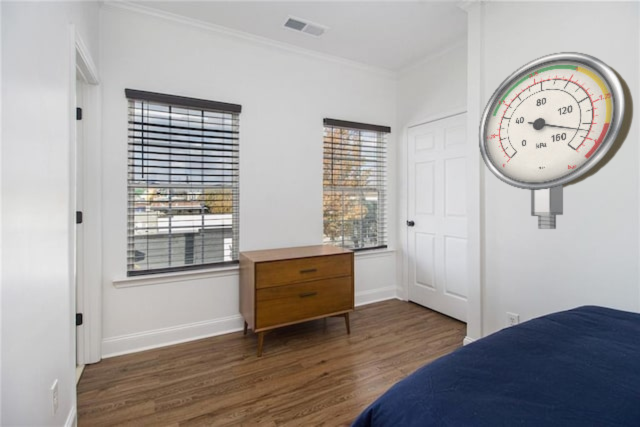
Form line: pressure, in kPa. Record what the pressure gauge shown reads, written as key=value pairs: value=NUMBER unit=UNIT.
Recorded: value=145 unit=kPa
